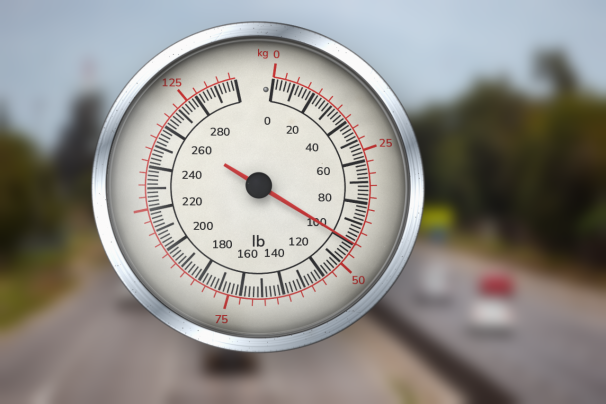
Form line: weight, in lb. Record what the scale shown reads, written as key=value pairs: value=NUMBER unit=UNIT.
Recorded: value=100 unit=lb
